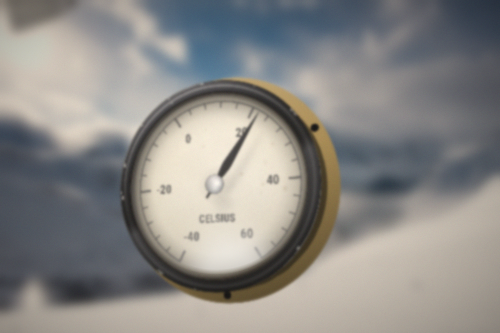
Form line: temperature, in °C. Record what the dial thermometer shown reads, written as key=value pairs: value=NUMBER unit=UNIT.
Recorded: value=22 unit=°C
